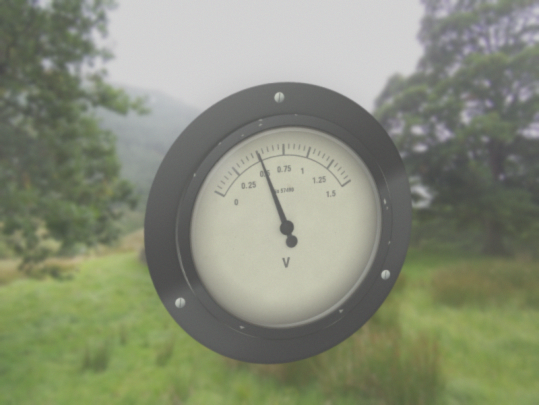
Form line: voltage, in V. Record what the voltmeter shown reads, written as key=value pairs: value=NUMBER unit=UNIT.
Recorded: value=0.5 unit=V
